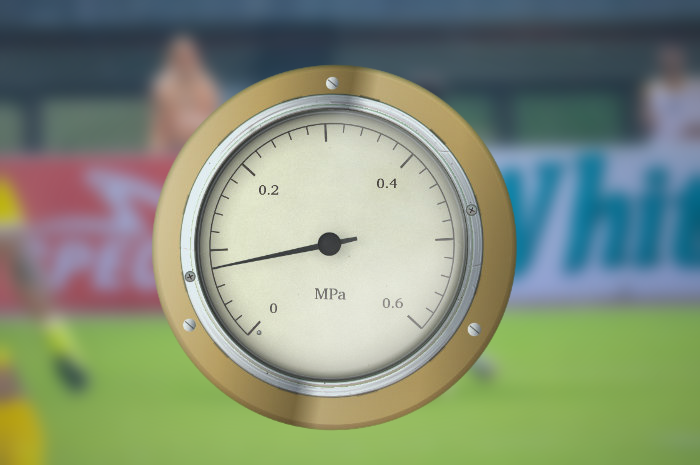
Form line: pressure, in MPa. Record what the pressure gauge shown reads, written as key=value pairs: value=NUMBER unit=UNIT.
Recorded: value=0.08 unit=MPa
